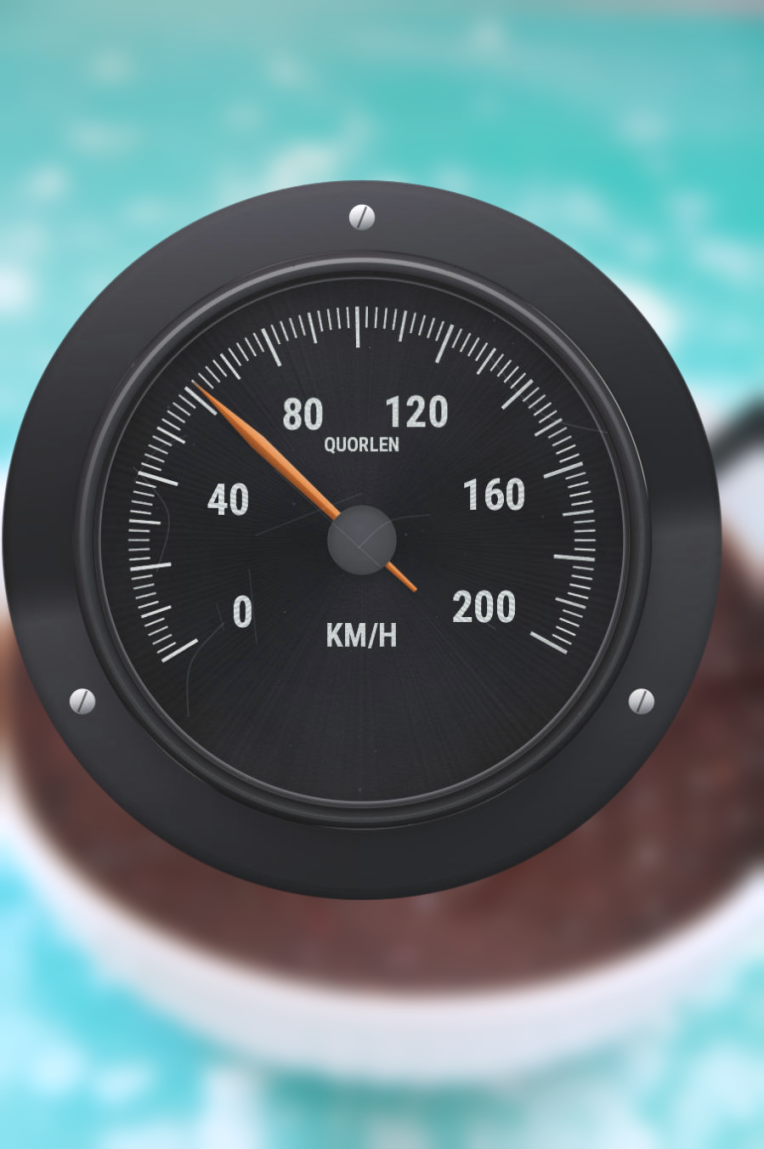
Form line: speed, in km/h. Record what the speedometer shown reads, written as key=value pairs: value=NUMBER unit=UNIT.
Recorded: value=62 unit=km/h
